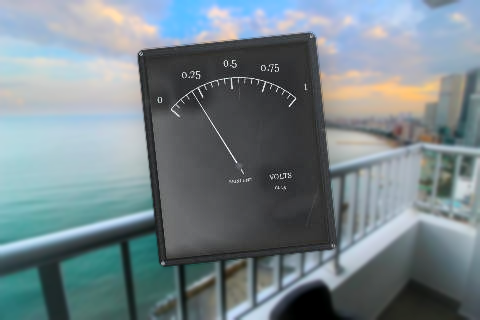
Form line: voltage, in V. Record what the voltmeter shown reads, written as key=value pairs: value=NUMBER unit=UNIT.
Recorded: value=0.2 unit=V
